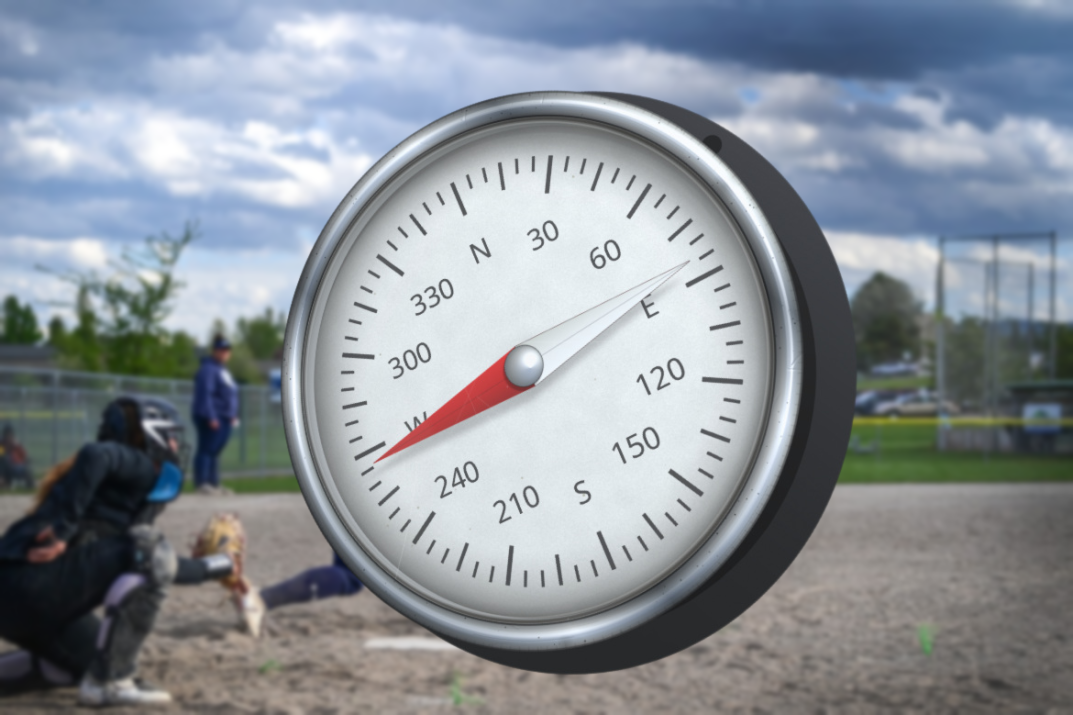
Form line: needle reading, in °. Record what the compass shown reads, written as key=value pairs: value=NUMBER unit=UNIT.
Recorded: value=265 unit=°
